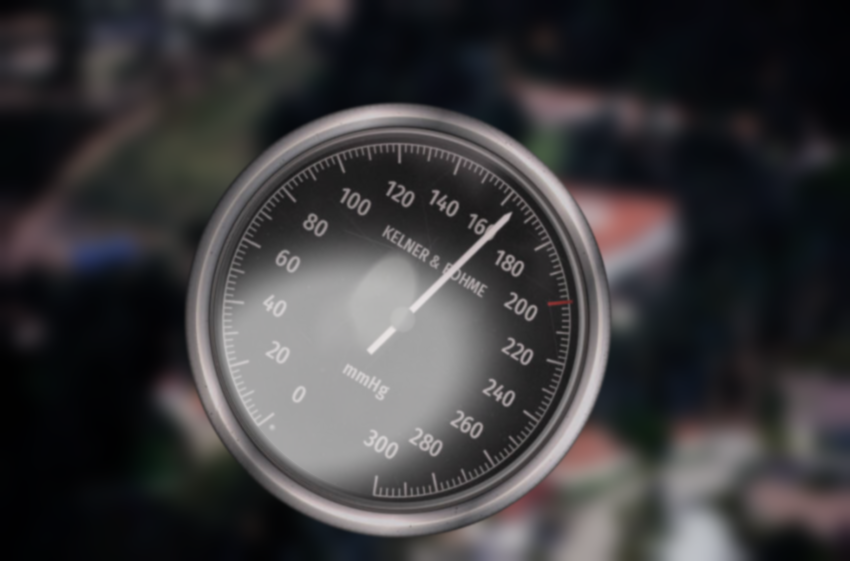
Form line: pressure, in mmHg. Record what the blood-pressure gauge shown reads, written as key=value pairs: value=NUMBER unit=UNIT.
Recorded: value=164 unit=mmHg
